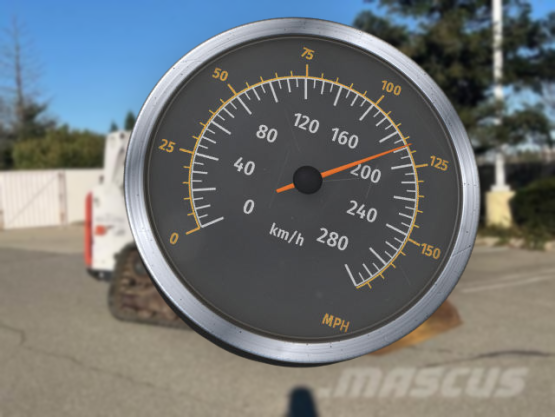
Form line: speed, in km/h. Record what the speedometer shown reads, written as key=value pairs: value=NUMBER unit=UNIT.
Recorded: value=190 unit=km/h
